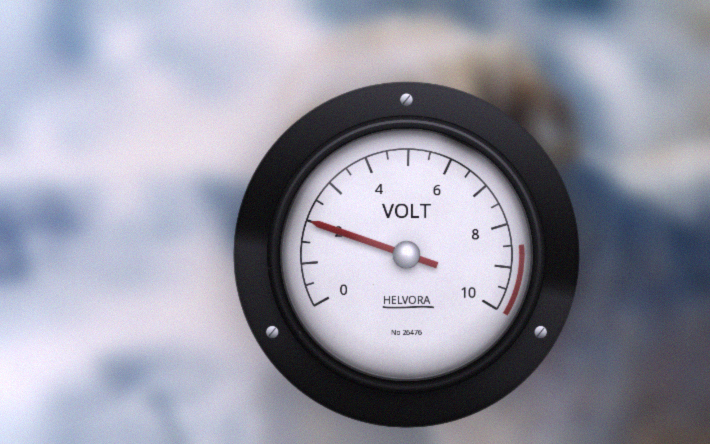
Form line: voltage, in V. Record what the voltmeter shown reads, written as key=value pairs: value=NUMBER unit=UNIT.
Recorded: value=2 unit=V
